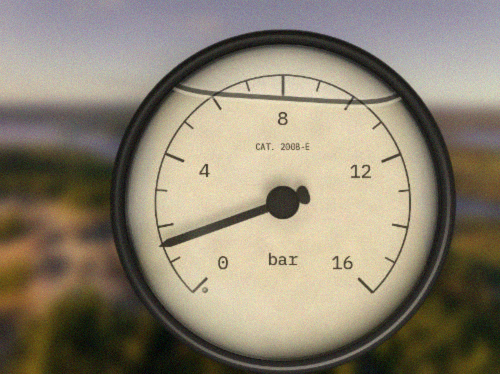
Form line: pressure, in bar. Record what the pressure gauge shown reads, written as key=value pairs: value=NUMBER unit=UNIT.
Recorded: value=1.5 unit=bar
